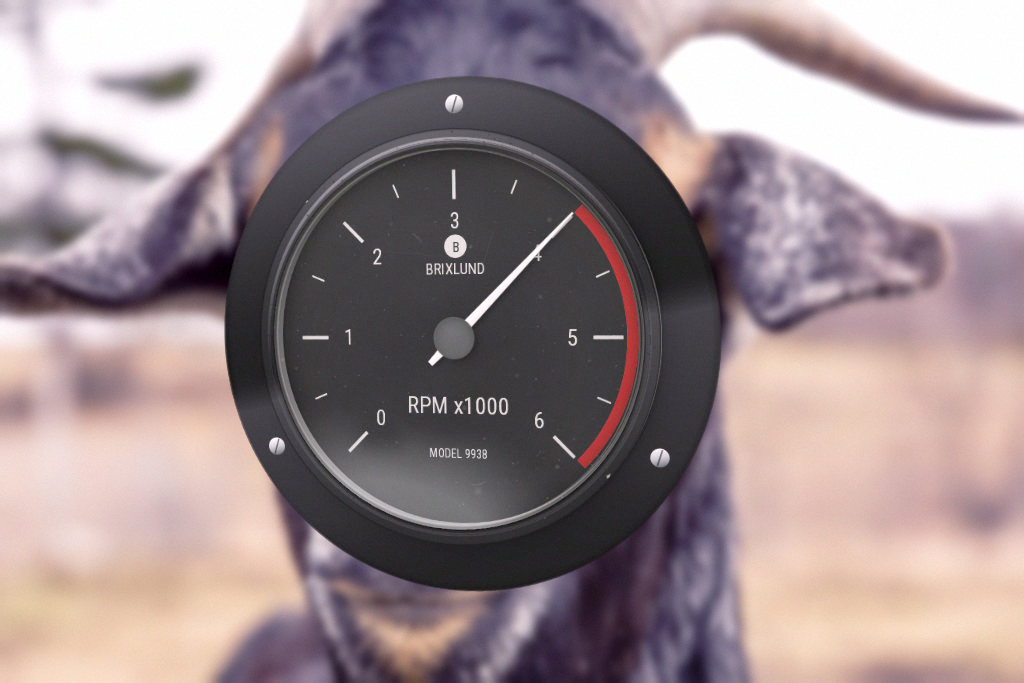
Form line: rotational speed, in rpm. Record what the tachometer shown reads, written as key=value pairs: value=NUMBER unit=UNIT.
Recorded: value=4000 unit=rpm
